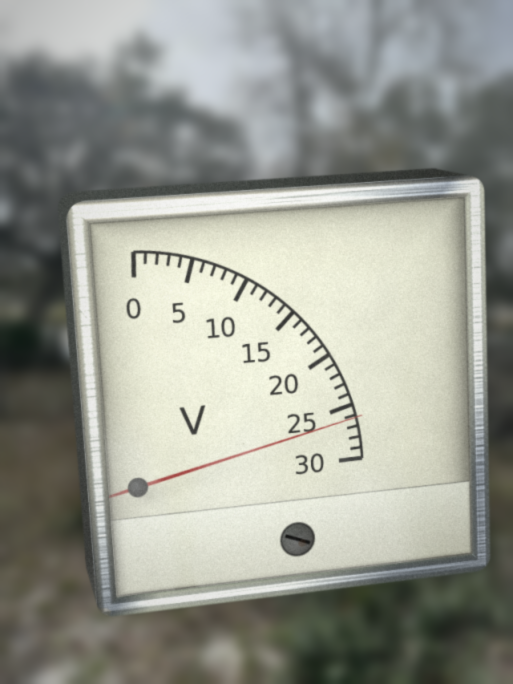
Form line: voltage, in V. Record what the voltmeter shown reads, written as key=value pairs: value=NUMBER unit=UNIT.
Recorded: value=26 unit=V
